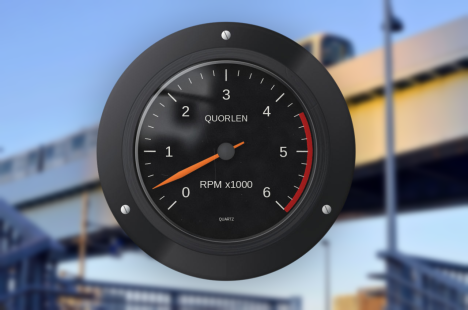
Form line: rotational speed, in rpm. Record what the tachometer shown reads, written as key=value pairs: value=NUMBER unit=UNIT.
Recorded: value=400 unit=rpm
